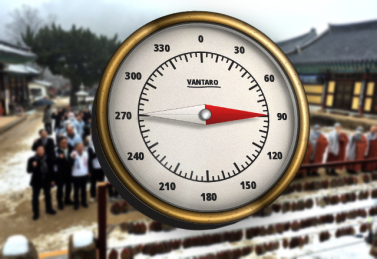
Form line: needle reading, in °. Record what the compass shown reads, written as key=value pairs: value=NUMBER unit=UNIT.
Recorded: value=90 unit=°
